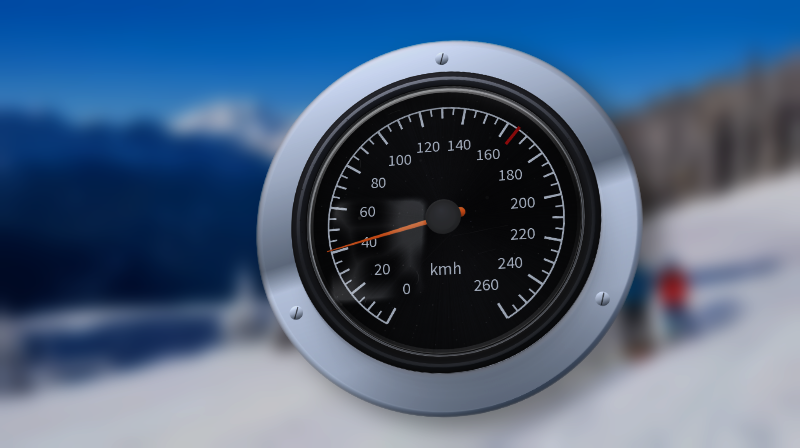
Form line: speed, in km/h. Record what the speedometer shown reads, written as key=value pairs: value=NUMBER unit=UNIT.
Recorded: value=40 unit=km/h
